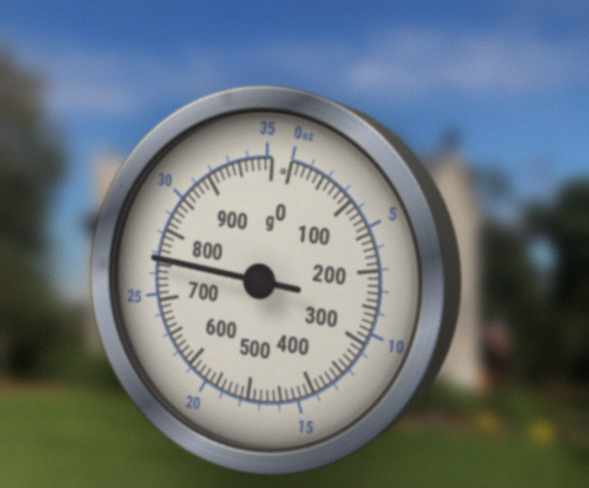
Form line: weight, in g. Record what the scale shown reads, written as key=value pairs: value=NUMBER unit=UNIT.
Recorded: value=760 unit=g
